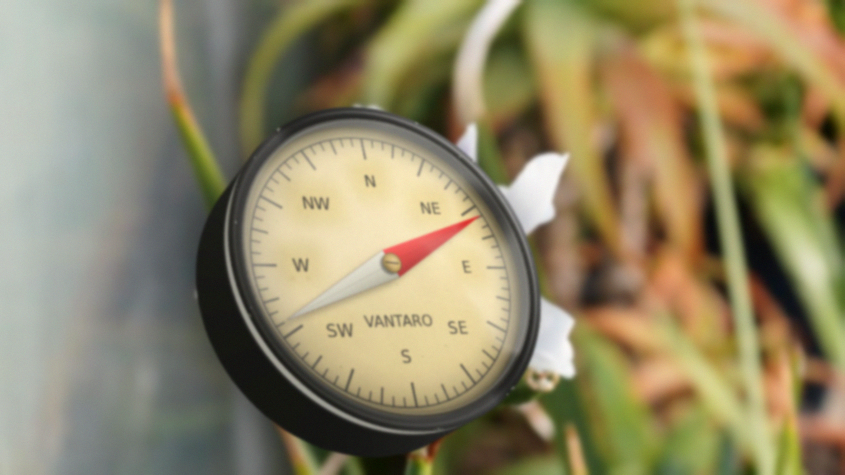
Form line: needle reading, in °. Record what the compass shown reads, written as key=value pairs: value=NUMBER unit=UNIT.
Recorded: value=65 unit=°
